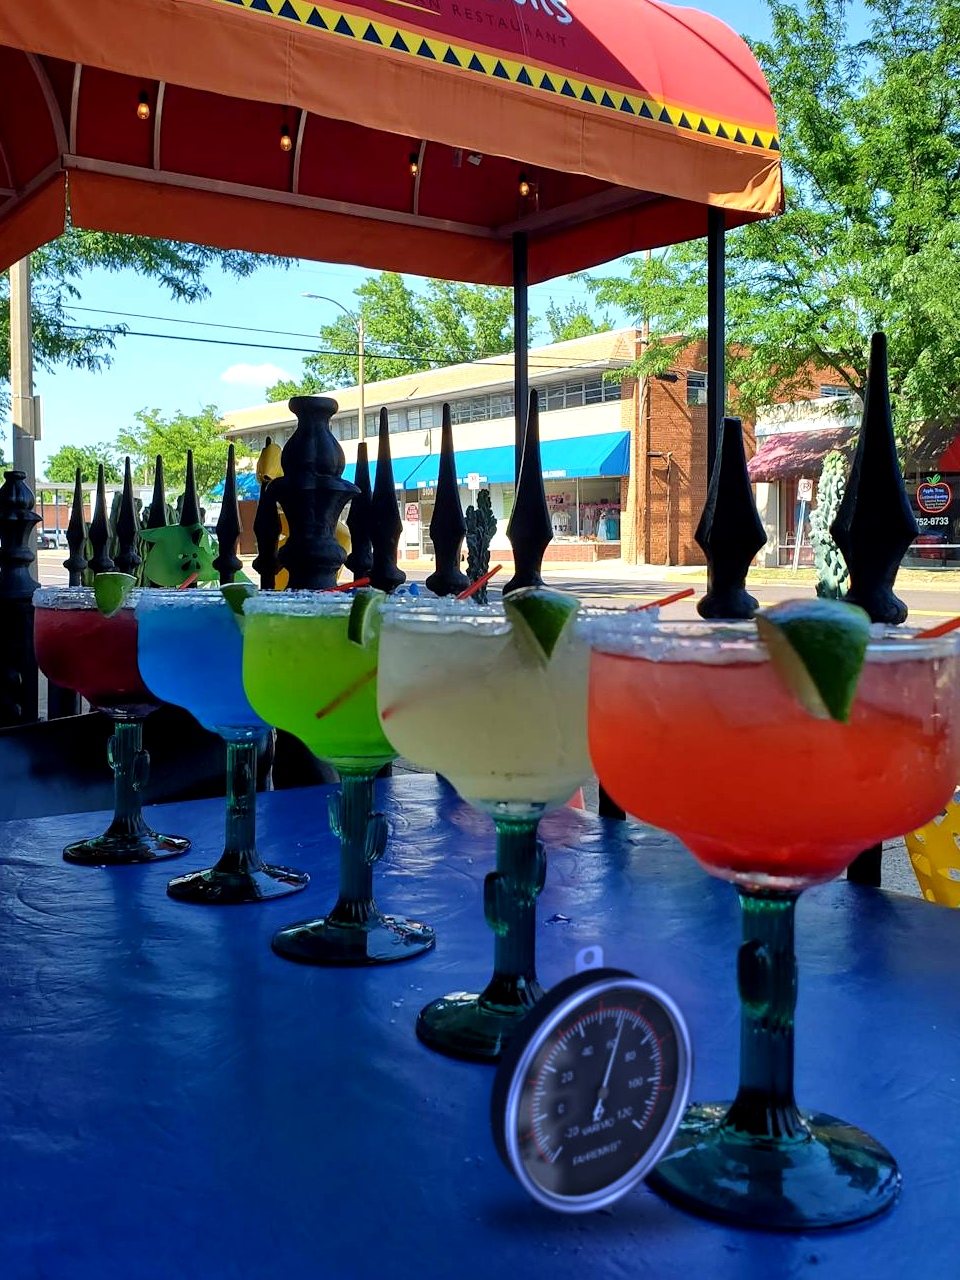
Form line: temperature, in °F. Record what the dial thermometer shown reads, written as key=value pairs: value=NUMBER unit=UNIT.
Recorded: value=60 unit=°F
